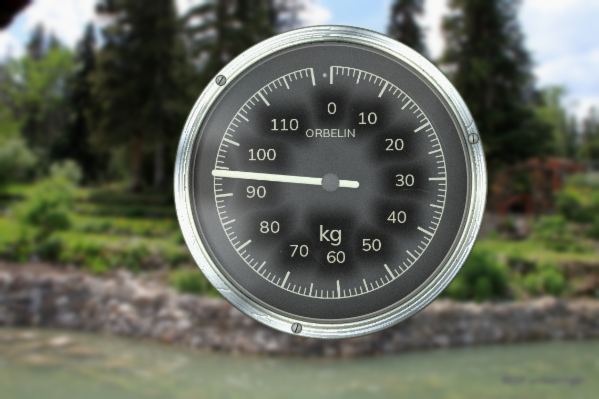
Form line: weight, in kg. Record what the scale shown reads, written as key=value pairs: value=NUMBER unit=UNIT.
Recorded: value=94 unit=kg
